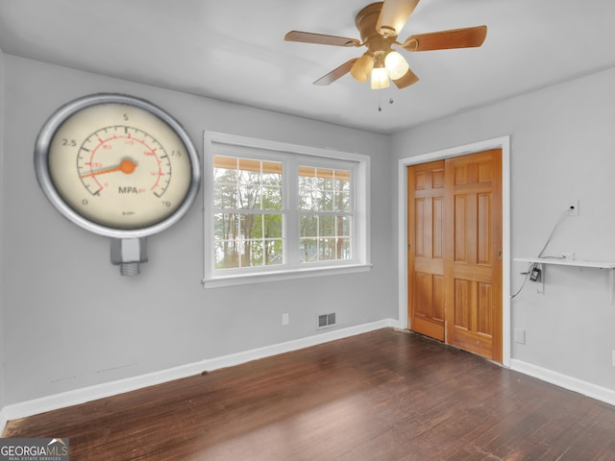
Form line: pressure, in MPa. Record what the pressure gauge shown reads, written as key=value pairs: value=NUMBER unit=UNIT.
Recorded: value=1 unit=MPa
